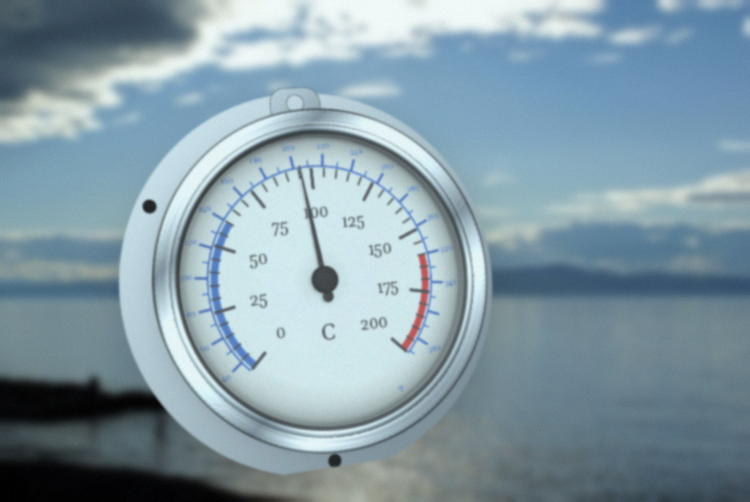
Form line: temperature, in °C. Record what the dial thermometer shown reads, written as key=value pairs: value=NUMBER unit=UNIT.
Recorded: value=95 unit=°C
